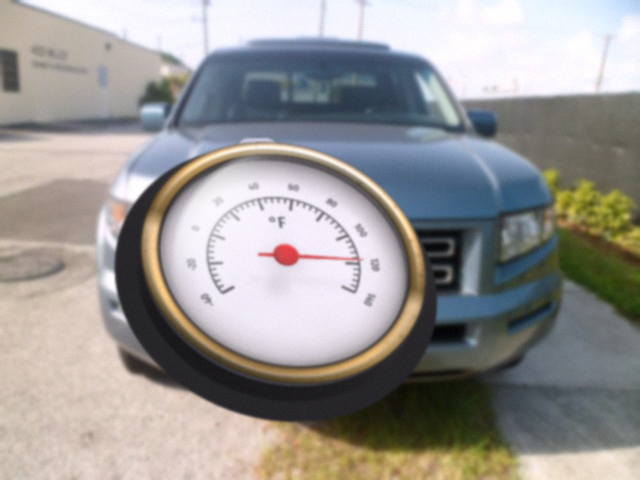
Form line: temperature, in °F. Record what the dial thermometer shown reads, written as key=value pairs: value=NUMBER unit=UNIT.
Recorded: value=120 unit=°F
